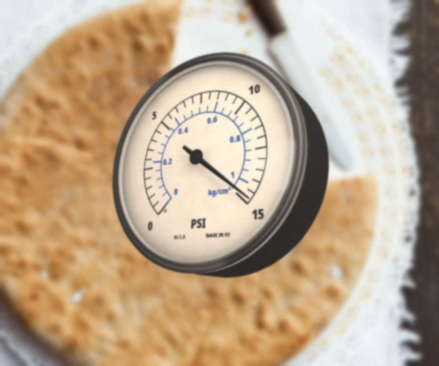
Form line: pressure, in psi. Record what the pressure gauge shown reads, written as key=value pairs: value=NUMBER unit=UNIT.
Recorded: value=14.75 unit=psi
